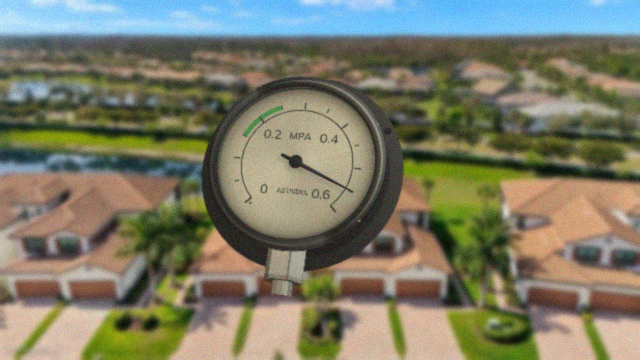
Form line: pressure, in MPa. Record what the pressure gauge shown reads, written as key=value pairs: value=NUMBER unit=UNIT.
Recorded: value=0.55 unit=MPa
